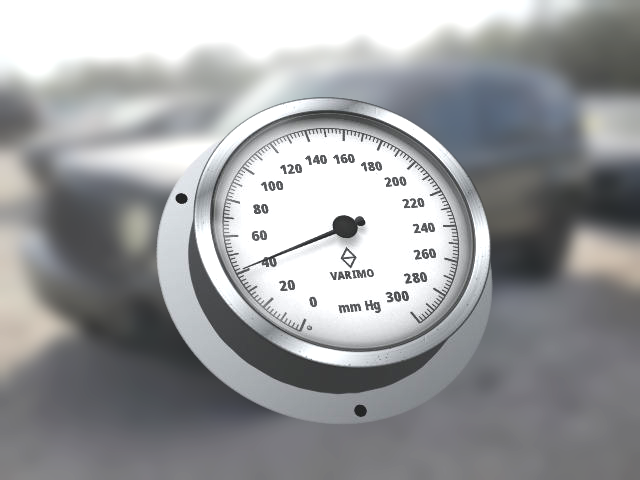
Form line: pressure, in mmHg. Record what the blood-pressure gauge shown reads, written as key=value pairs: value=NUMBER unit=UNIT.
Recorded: value=40 unit=mmHg
